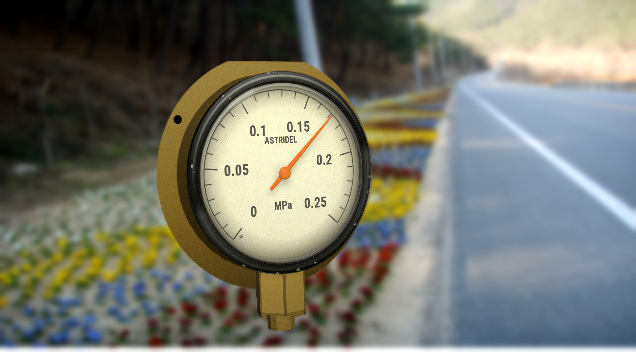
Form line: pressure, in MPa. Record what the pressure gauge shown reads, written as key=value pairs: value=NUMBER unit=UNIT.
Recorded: value=0.17 unit=MPa
